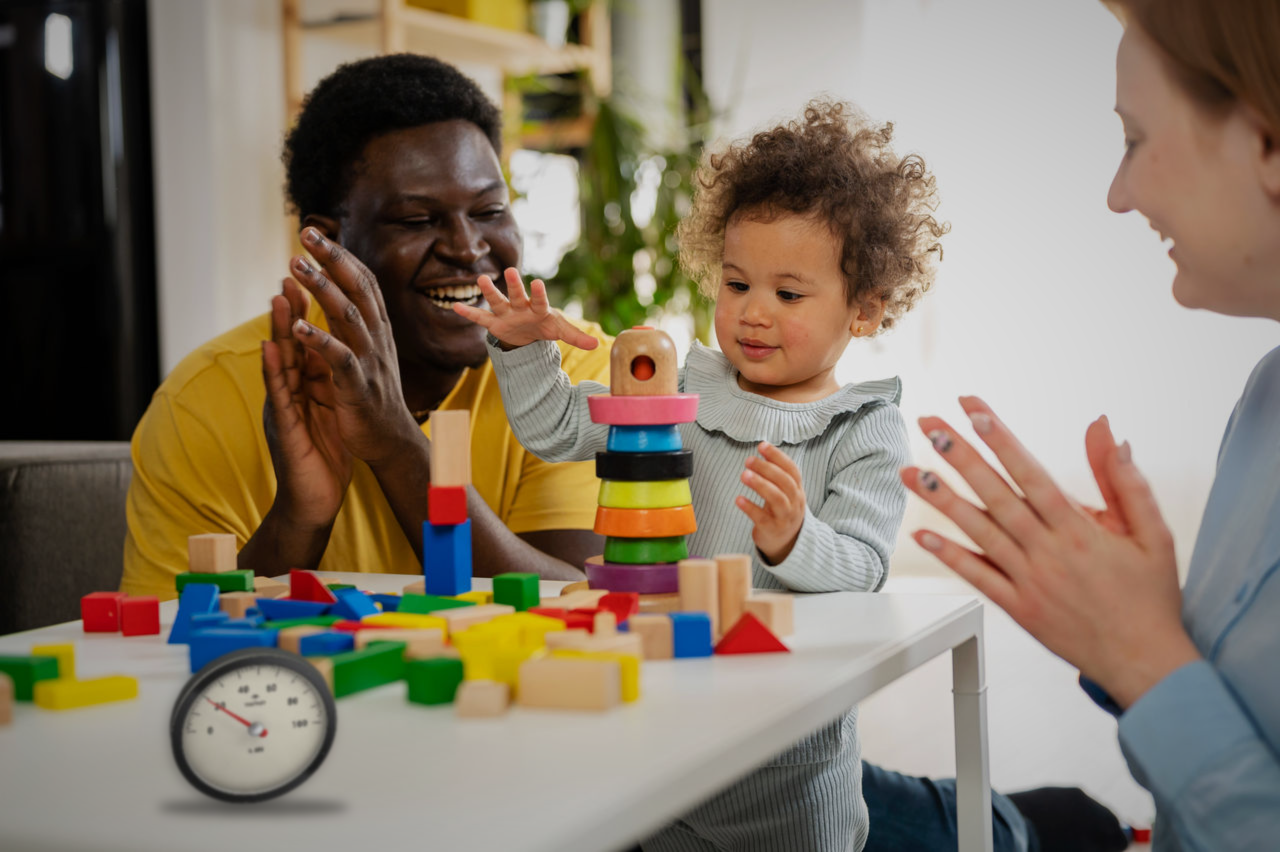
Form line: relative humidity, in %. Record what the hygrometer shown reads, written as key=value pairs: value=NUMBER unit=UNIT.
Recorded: value=20 unit=%
